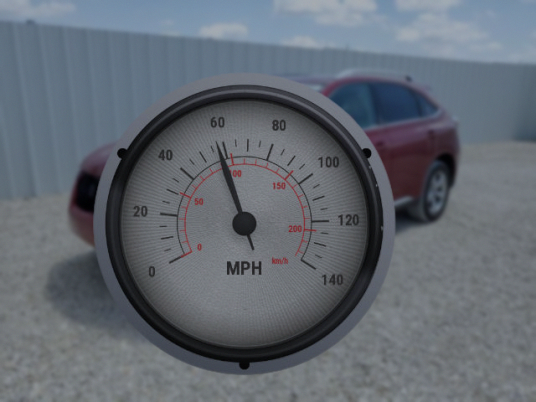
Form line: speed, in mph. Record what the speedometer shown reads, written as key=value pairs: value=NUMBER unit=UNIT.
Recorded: value=57.5 unit=mph
